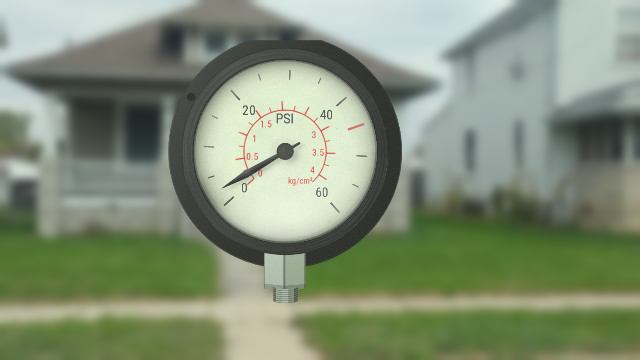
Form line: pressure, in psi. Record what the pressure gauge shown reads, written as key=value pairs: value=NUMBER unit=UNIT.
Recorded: value=2.5 unit=psi
